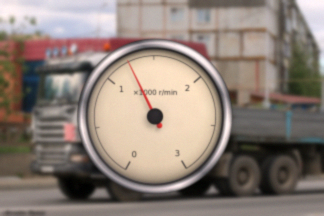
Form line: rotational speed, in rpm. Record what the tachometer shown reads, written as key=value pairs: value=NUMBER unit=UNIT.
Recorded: value=1250 unit=rpm
